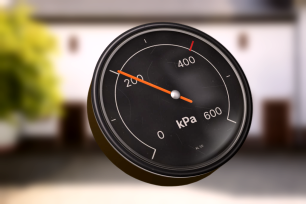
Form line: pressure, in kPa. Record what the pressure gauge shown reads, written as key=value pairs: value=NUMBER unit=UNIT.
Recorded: value=200 unit=kPa
